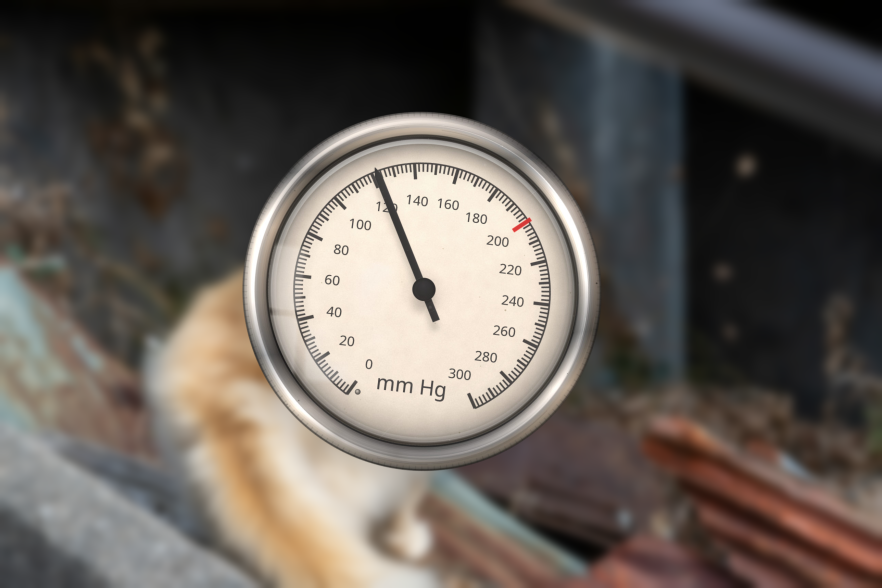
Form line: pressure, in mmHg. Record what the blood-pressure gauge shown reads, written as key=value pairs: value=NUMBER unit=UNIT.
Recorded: value=122 unit=mmHg
